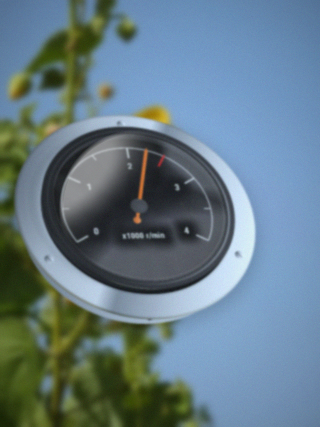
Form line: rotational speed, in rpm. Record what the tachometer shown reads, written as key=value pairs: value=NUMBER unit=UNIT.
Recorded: value=2250 unit=rpm
